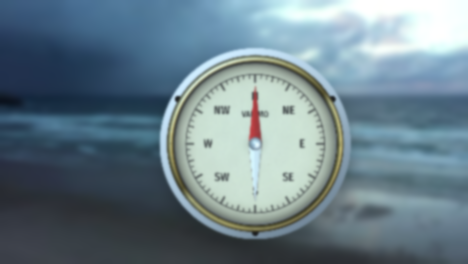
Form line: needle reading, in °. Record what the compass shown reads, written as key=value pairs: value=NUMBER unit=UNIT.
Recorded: value=0 unit=°
